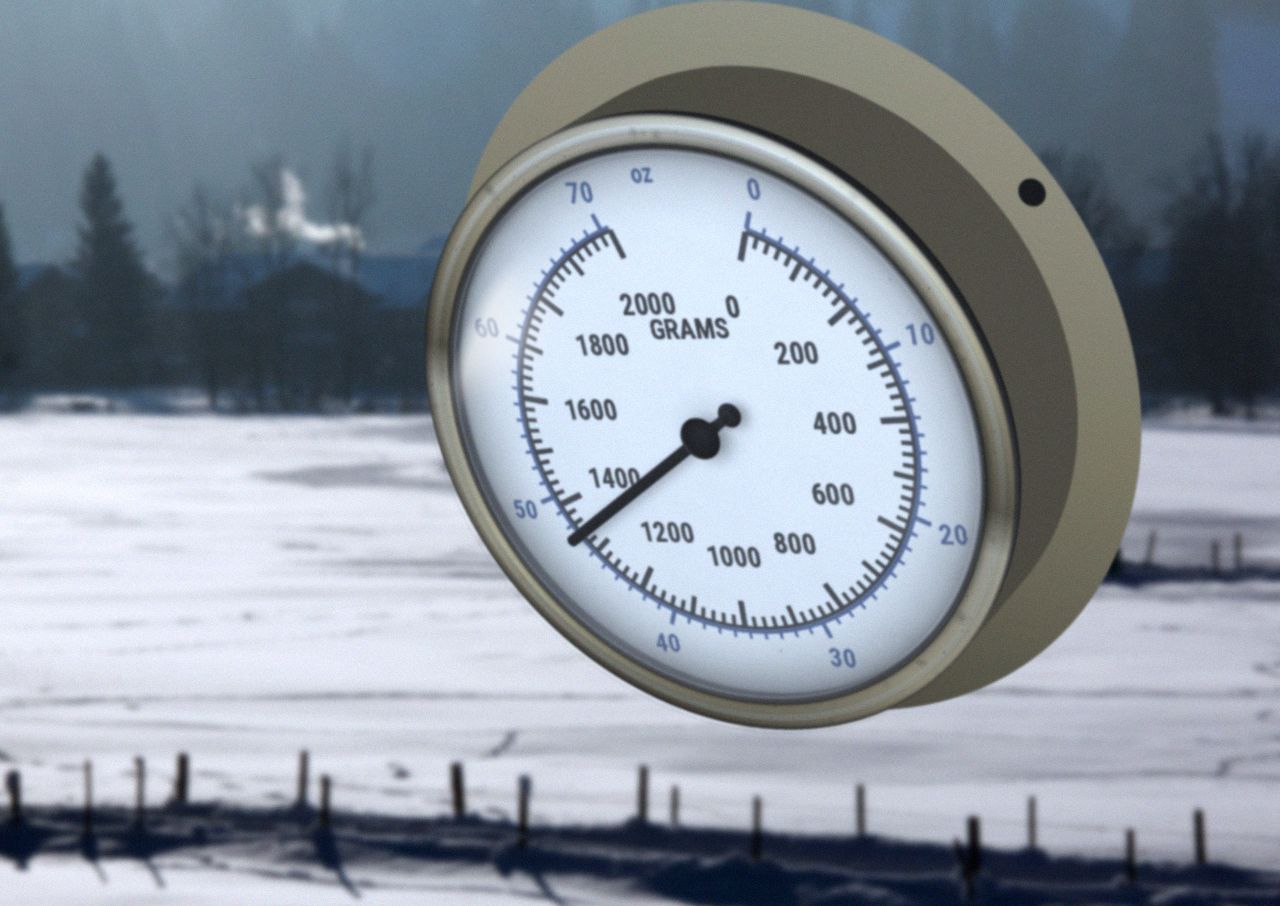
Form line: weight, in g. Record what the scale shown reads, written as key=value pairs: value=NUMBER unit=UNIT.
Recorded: value=1340 unit=g
